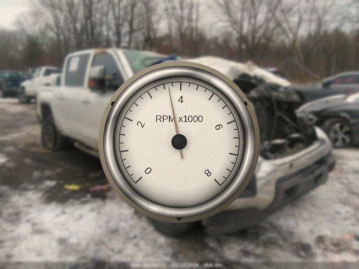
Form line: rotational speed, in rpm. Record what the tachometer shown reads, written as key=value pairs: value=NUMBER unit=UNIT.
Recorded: value=3625 unit=rpm
